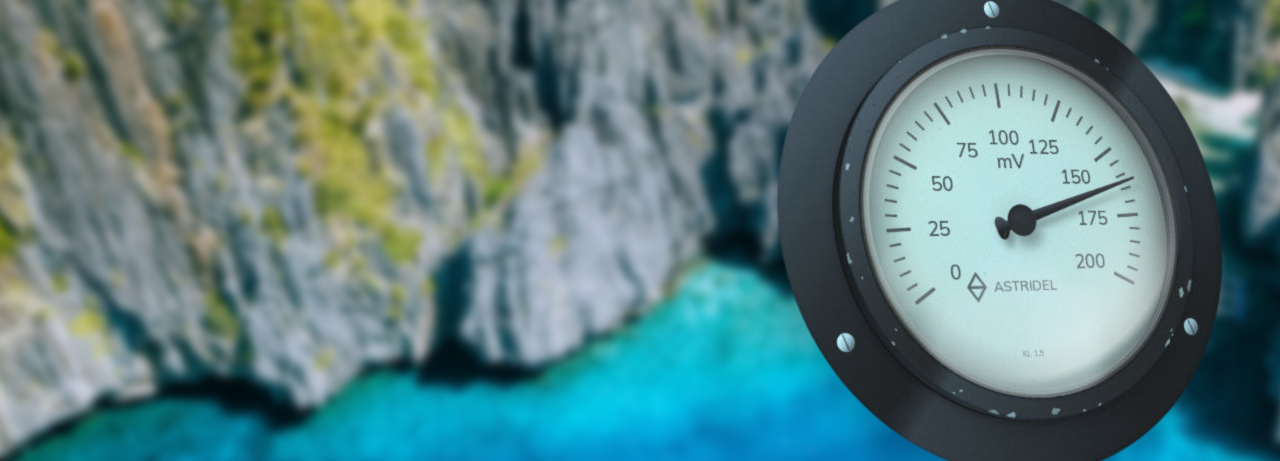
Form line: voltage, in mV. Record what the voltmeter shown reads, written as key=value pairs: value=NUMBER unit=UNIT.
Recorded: value=162.5 unit=mV
